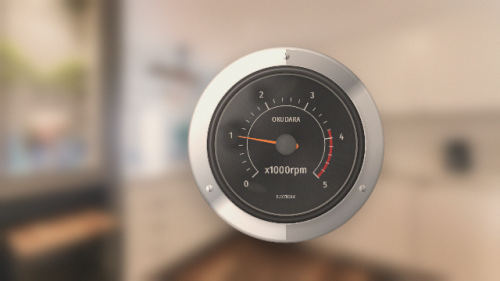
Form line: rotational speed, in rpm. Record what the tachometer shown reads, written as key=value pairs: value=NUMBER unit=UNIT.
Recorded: value=1000 unit=rpm
